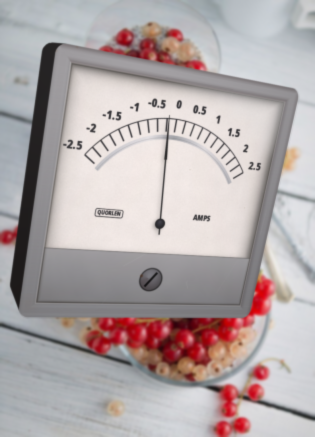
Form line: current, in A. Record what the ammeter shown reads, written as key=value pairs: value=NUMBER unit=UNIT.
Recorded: value=-0.25 unit=A
